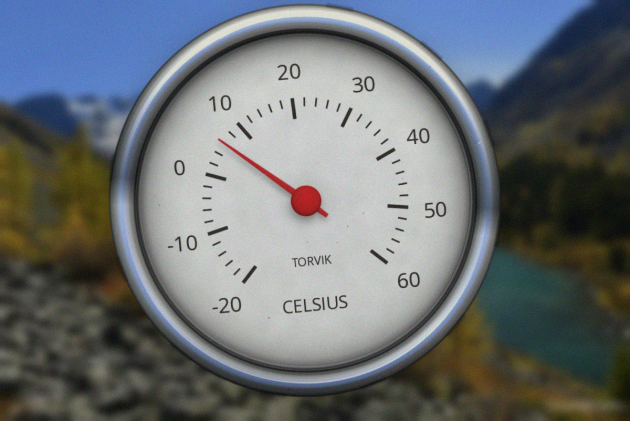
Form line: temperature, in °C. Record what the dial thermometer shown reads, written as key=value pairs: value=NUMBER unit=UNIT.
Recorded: value=6 unit=°C
